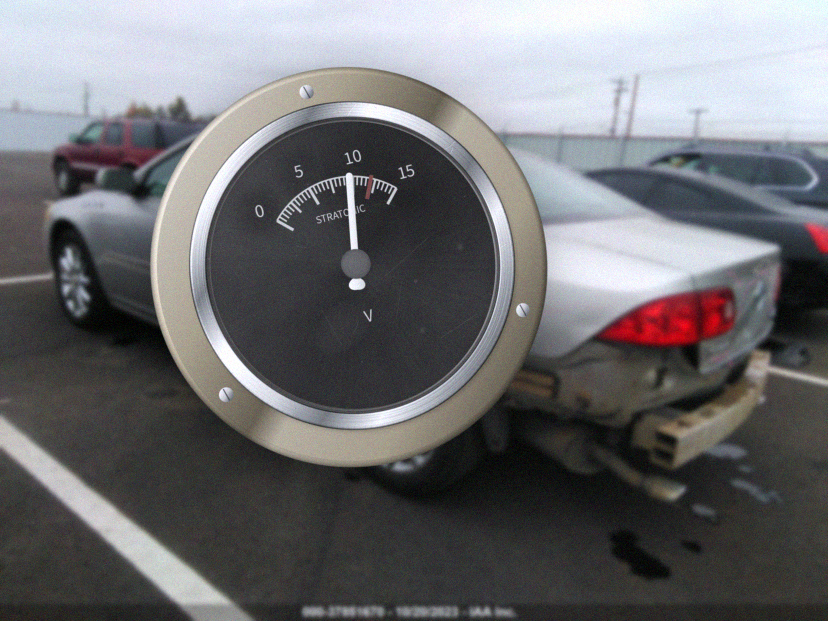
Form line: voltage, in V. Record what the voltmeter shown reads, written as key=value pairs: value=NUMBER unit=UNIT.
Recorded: value=9.5 unit=V
